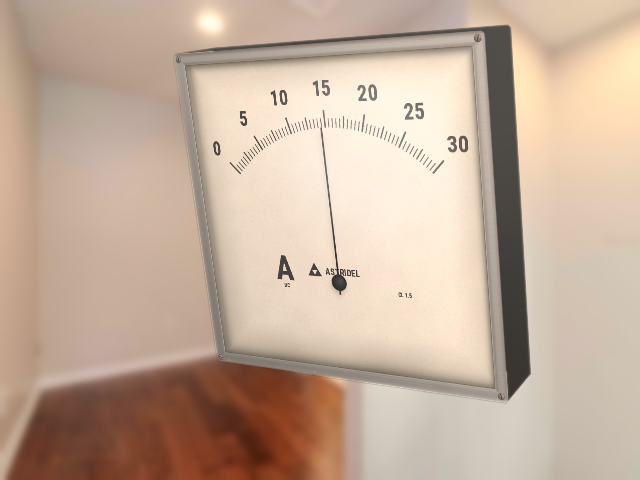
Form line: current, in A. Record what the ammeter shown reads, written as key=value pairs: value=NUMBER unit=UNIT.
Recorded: value=15 unit=A
